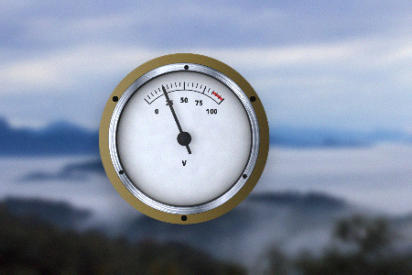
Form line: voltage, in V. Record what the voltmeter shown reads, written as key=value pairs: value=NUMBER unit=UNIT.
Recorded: value=25 unit=V
